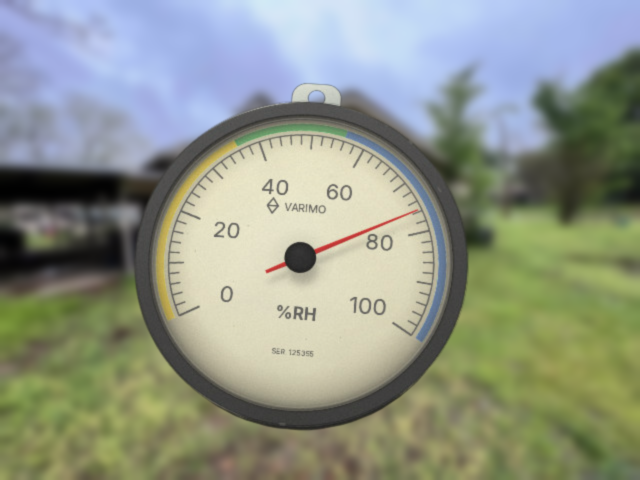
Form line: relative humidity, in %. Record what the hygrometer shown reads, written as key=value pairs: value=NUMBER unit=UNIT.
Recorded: value=76 unit=%
